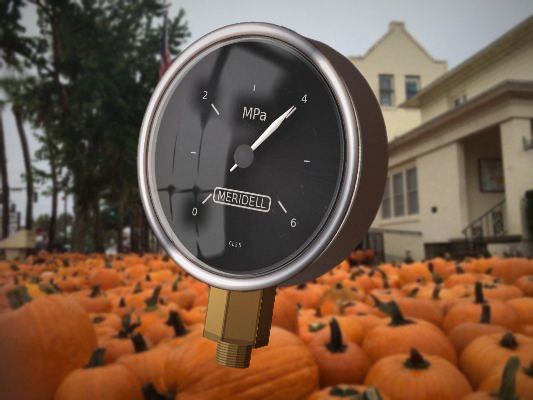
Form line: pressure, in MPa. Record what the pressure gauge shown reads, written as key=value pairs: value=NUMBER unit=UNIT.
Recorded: value=4 unit=MPa
